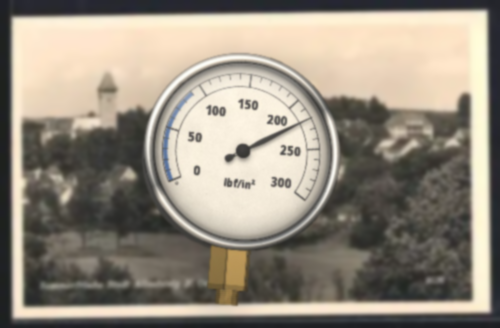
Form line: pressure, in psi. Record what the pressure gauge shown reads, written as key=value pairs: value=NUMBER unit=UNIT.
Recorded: value=220 unit=psi
